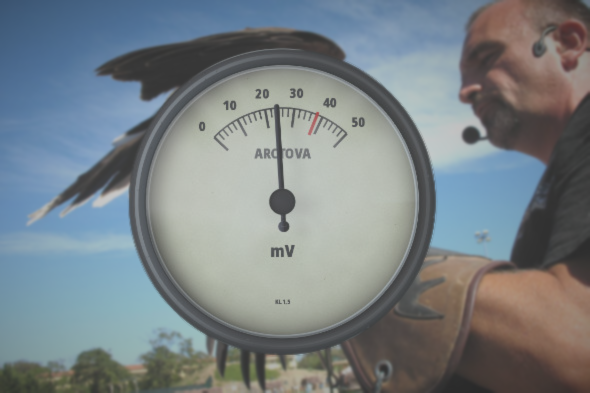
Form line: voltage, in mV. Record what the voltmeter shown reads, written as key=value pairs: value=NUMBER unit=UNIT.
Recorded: value=24 unit=mV
